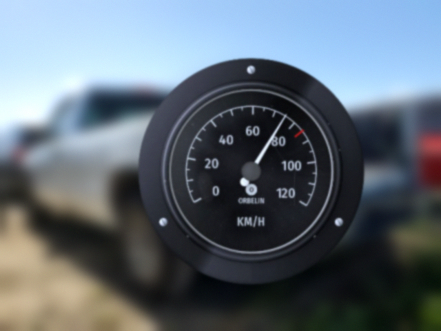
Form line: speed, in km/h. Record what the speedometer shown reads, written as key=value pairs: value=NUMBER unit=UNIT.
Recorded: value=75 unit=km/h
